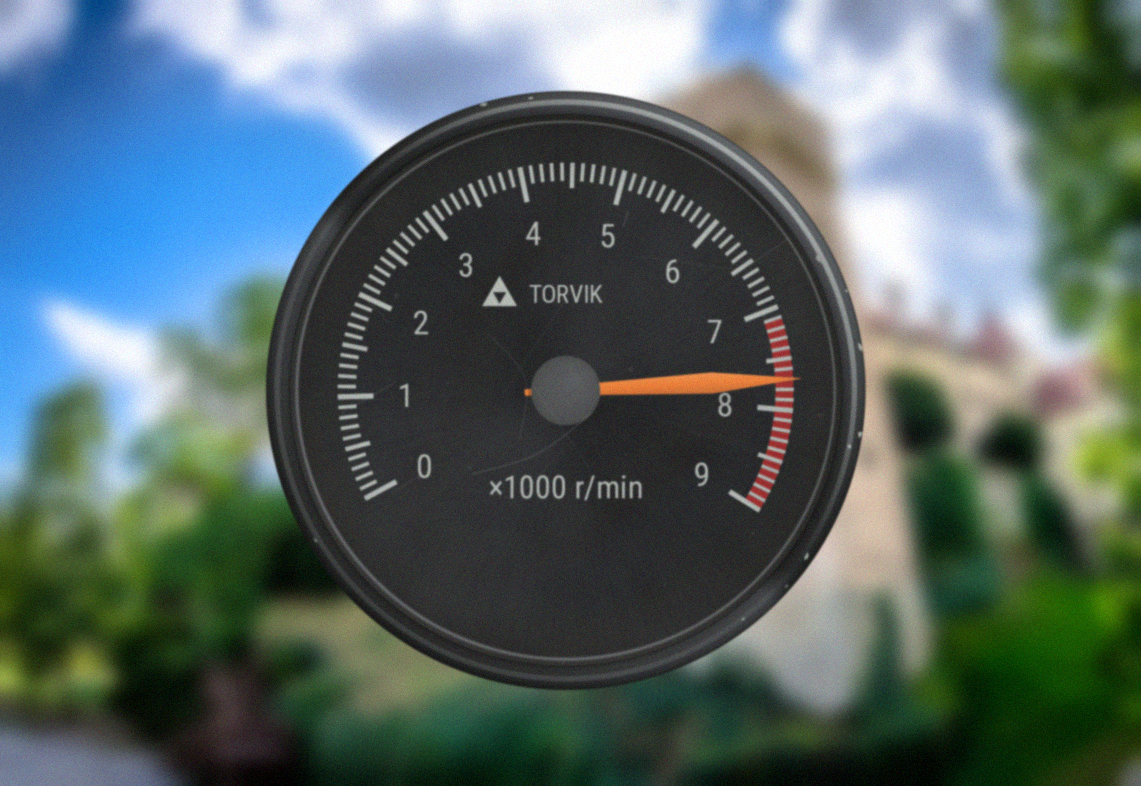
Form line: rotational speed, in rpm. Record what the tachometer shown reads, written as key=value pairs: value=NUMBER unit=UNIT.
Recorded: value=7700 unit=rpm
